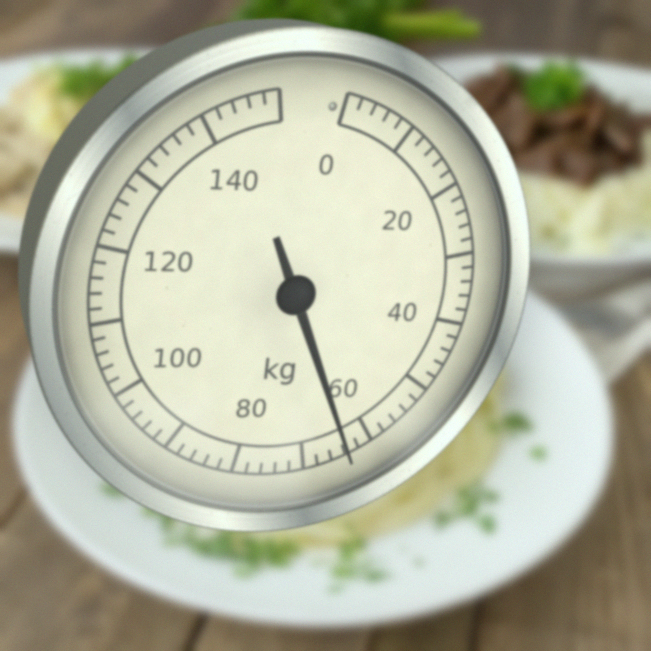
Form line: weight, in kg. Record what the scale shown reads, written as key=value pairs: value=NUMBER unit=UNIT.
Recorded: value=64 unit=kg
